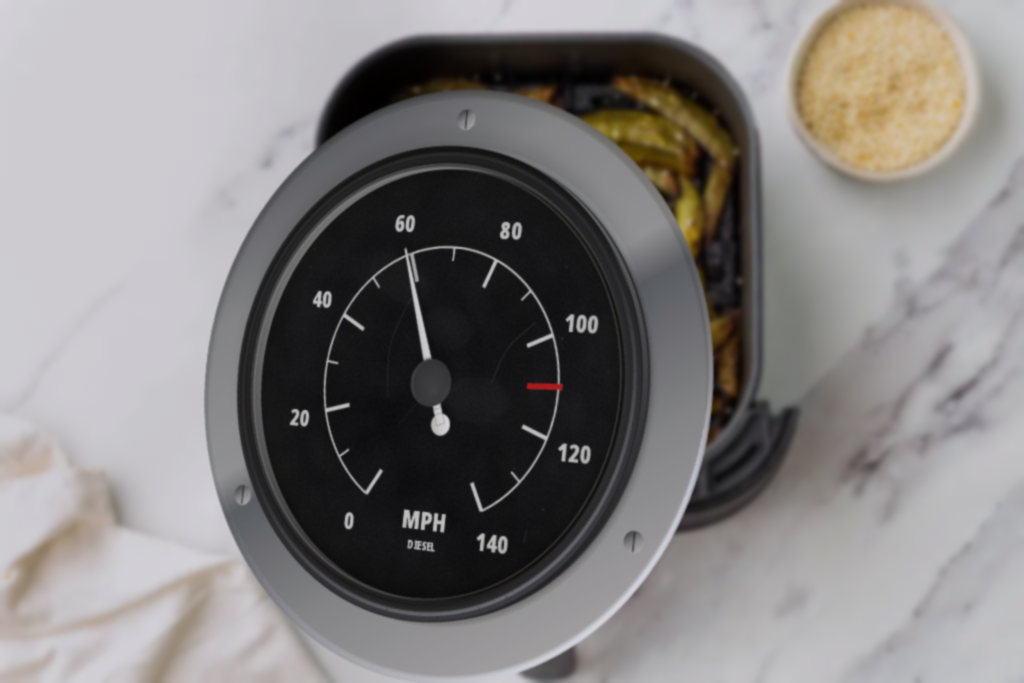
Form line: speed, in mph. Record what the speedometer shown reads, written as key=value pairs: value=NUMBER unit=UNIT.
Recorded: value=60 unit=mph
